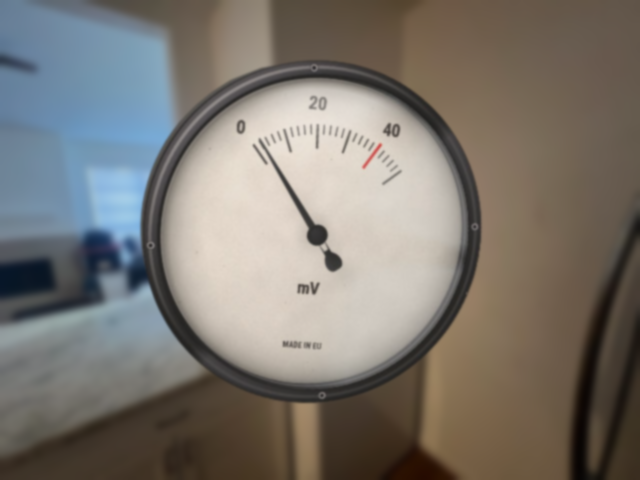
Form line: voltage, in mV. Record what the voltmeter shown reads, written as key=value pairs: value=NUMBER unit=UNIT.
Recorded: value=2 unit=mV
